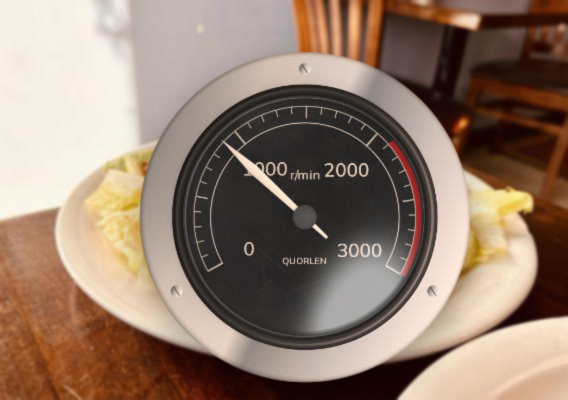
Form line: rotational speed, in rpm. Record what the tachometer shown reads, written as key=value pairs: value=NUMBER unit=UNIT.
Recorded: value=900 unit=rpm
